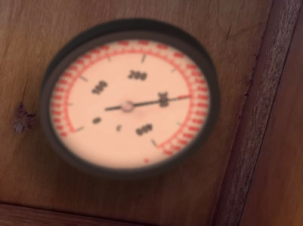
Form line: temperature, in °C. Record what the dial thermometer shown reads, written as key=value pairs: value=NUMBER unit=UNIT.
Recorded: value=300 unit=°C
